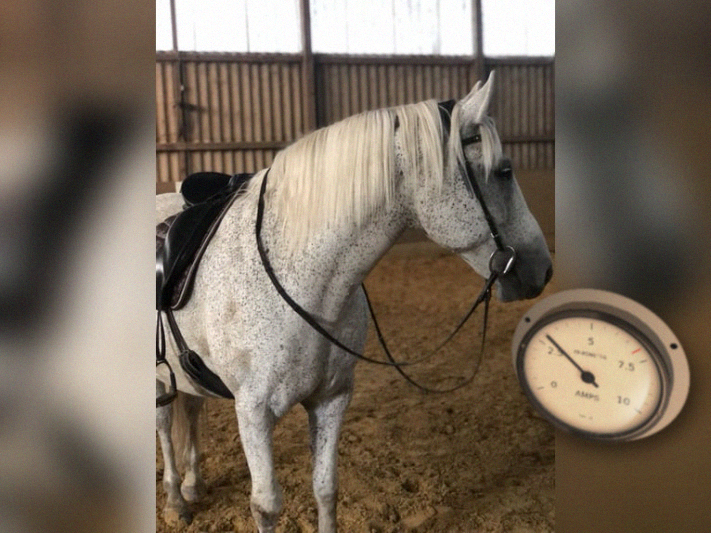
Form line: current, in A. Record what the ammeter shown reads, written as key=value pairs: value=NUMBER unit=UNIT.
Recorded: value=3 unit=A
